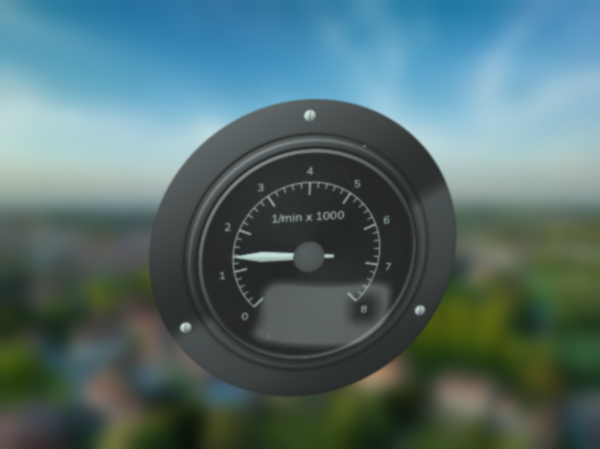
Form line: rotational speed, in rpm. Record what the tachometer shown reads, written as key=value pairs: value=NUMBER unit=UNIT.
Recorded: value=1400 unit=rpm
